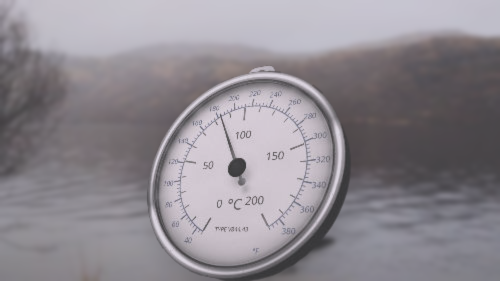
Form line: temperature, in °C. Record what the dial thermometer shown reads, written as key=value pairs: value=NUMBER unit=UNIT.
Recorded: value=85 unit=°C
